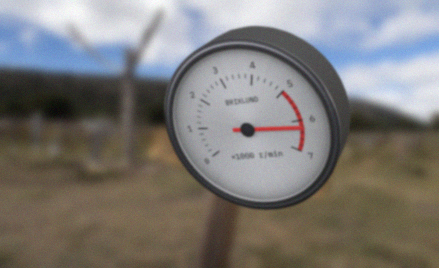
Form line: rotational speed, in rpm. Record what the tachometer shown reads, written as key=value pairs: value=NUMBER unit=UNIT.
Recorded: value=6200 unit=rpm
